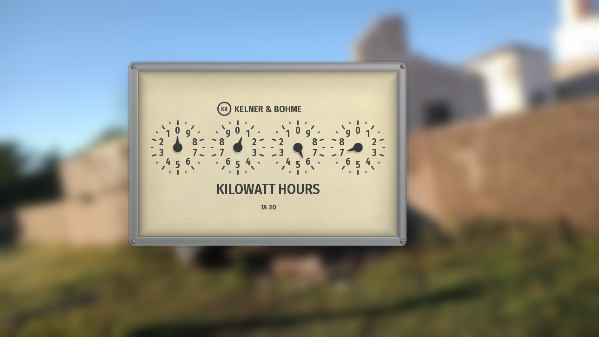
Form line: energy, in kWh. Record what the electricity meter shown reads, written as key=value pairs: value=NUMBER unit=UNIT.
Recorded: value=57 unit=kWh
